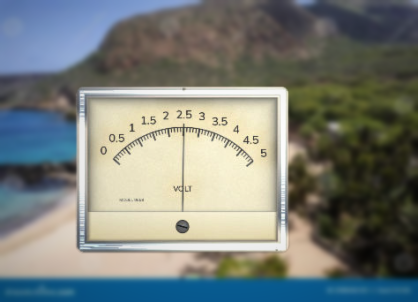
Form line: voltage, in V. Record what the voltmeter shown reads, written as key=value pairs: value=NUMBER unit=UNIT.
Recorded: value=2.5 unit=V
